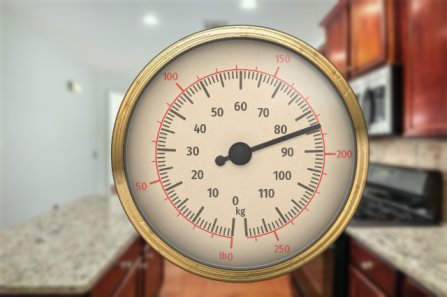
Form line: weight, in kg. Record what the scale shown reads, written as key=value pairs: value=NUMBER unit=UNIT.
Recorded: value=84 unit=kg
